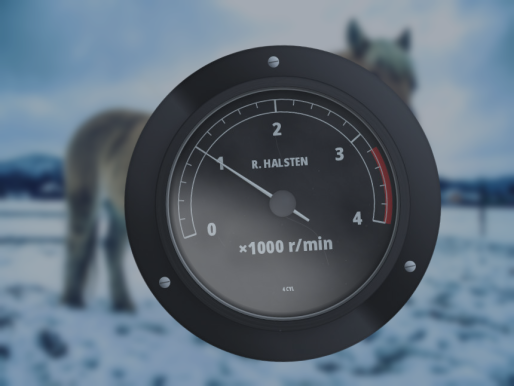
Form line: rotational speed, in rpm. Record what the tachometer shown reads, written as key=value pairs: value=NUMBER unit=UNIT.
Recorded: value=1000 unit=rpm
